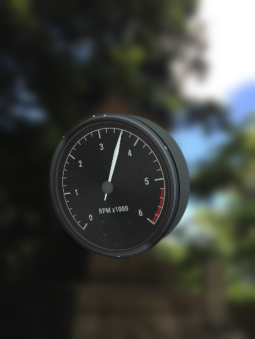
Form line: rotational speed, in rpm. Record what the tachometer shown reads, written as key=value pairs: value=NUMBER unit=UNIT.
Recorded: value=3600 unit=rpm
